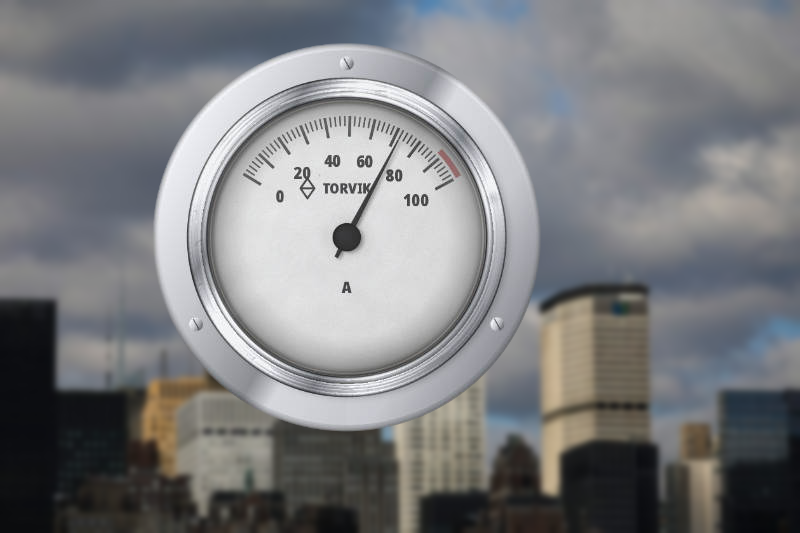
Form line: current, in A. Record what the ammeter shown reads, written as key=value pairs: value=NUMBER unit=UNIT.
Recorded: value=72 unit=A
